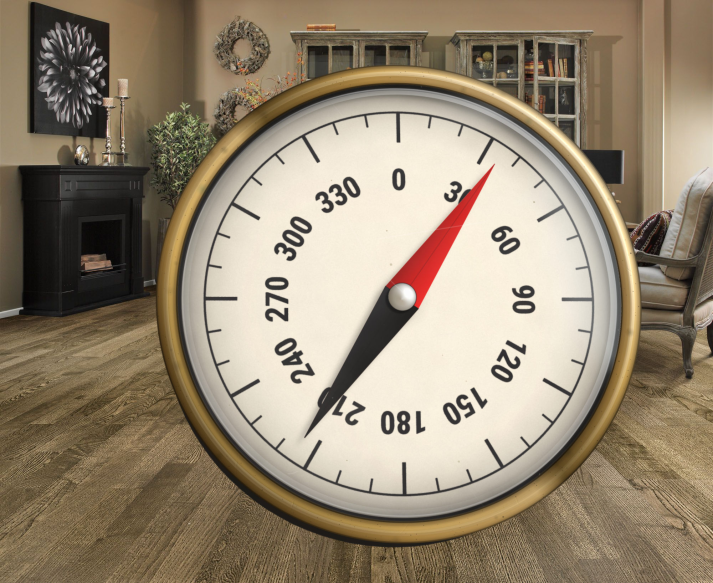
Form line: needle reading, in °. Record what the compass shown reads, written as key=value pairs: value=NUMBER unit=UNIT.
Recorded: value=35 unit=°
